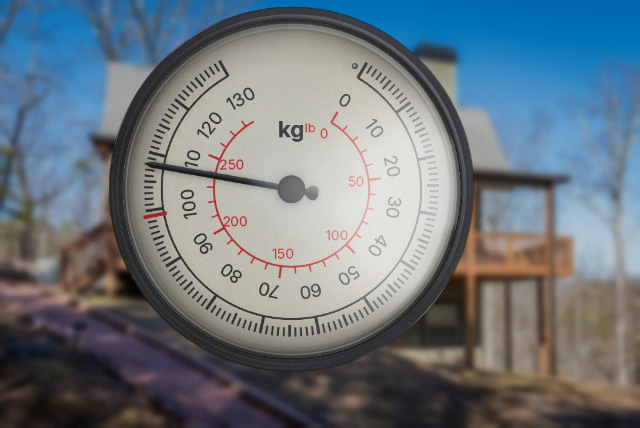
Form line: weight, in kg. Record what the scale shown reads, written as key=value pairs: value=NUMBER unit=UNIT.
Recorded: value=108 unit=kg
